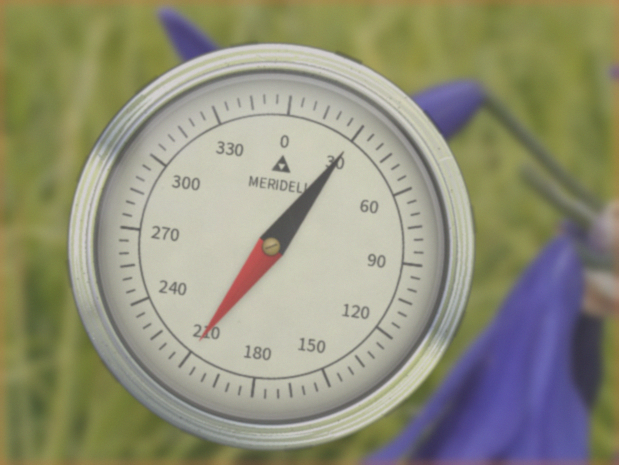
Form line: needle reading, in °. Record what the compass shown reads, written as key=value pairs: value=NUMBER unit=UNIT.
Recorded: value=210 unit=°
